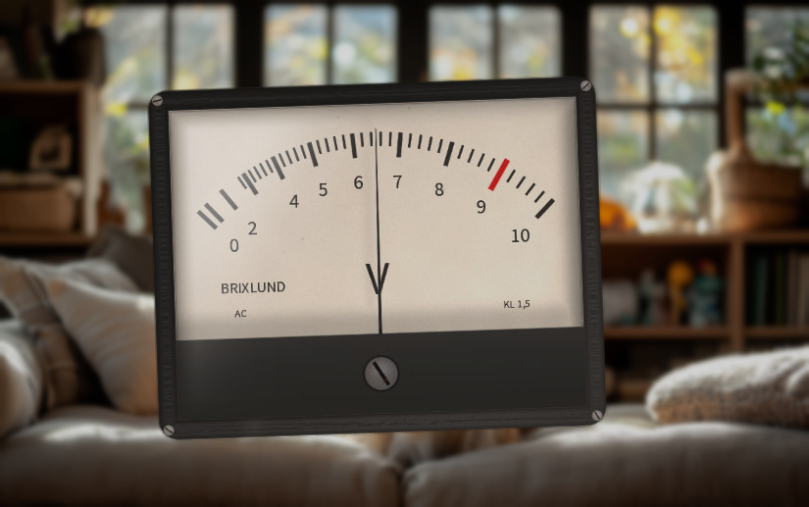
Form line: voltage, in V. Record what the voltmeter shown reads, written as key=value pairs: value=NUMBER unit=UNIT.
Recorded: value=6.5 unit=V
